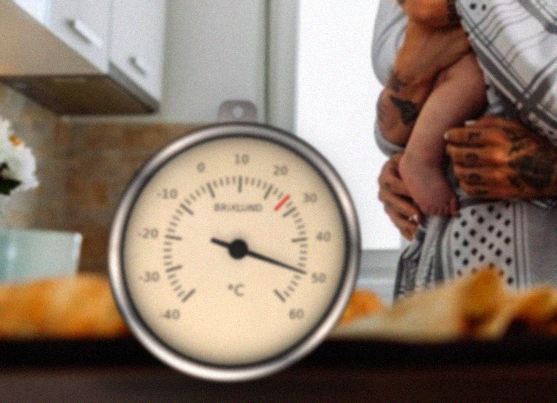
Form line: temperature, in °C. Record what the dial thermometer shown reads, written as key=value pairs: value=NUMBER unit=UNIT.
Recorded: value=50 unit=°C
